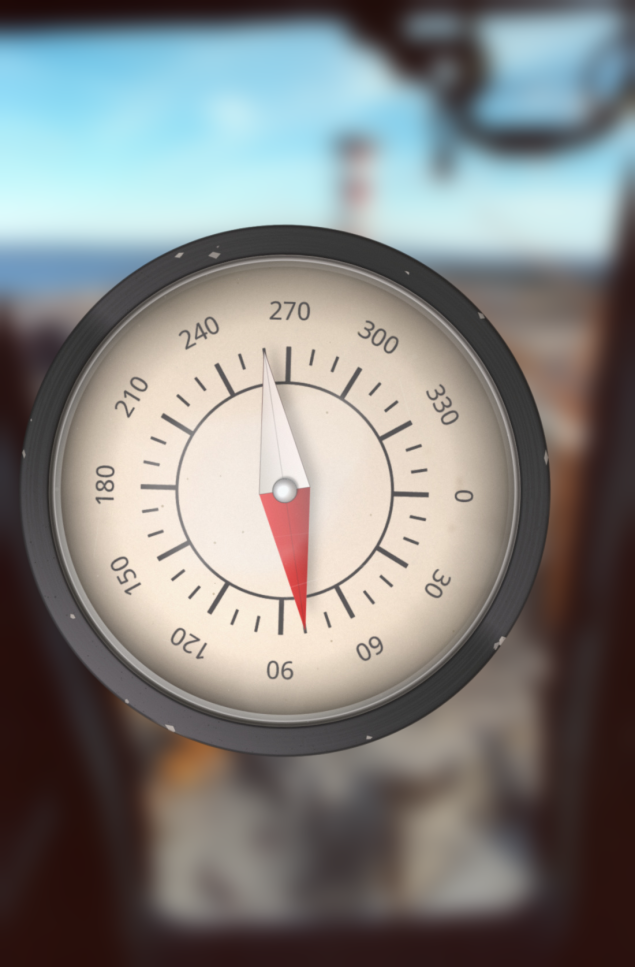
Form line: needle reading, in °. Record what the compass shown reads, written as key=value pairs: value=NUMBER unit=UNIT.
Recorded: value=80 unit=°
